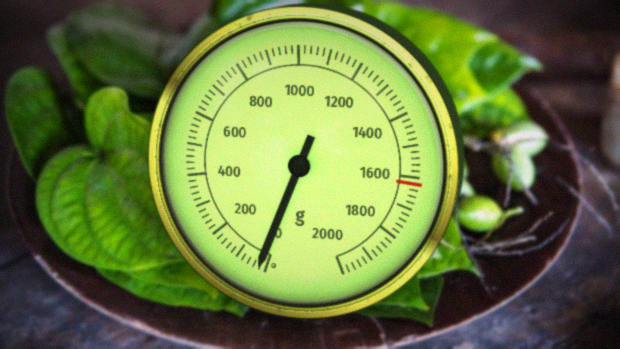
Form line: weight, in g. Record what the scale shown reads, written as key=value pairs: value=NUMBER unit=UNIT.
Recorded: value=20 unit=g
